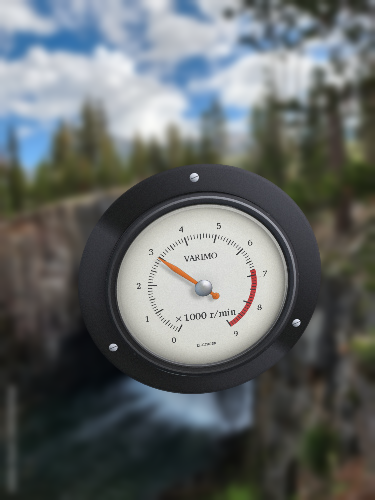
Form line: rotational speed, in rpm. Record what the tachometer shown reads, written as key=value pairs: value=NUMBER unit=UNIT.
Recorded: value=3000 unit=rpm
